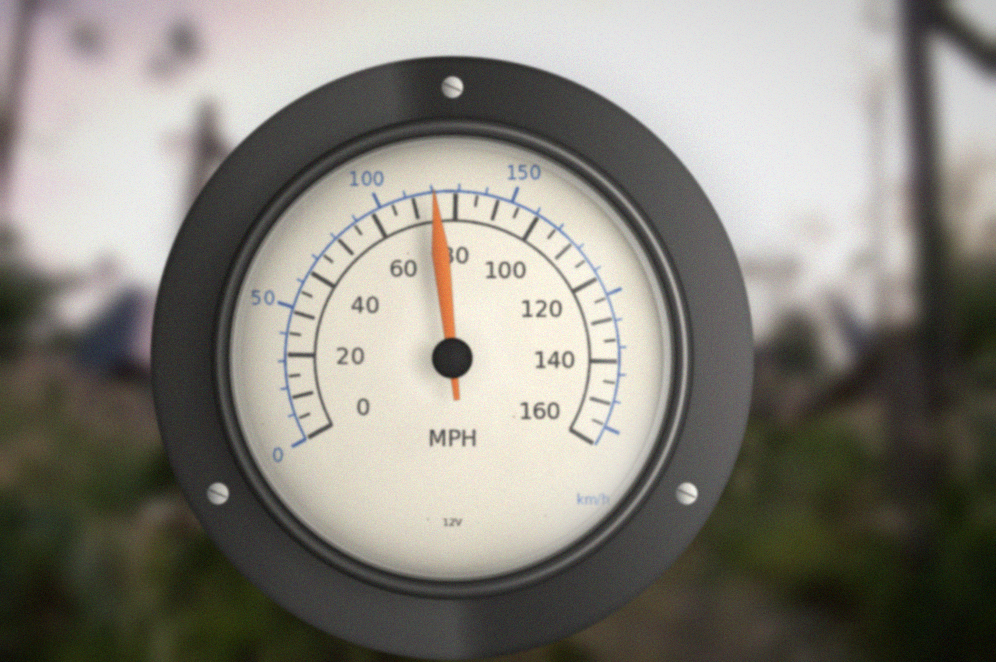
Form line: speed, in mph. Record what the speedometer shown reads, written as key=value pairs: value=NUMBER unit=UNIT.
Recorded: value=75 unit=mph
